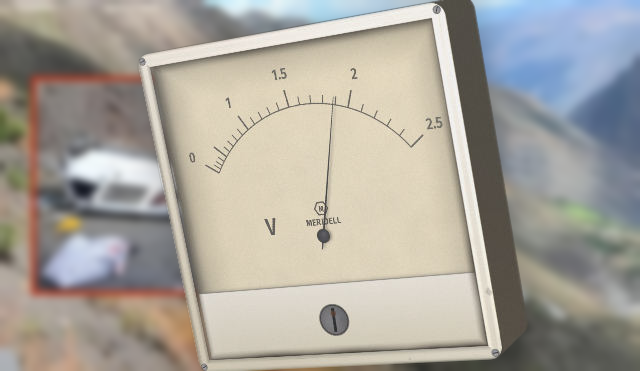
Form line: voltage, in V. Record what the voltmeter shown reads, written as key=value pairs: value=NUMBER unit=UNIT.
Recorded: value=1.9 unit=V
